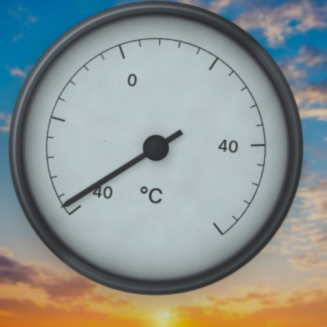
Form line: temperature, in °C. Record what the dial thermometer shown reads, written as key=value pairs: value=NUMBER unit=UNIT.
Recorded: value=-38 unit=°C
